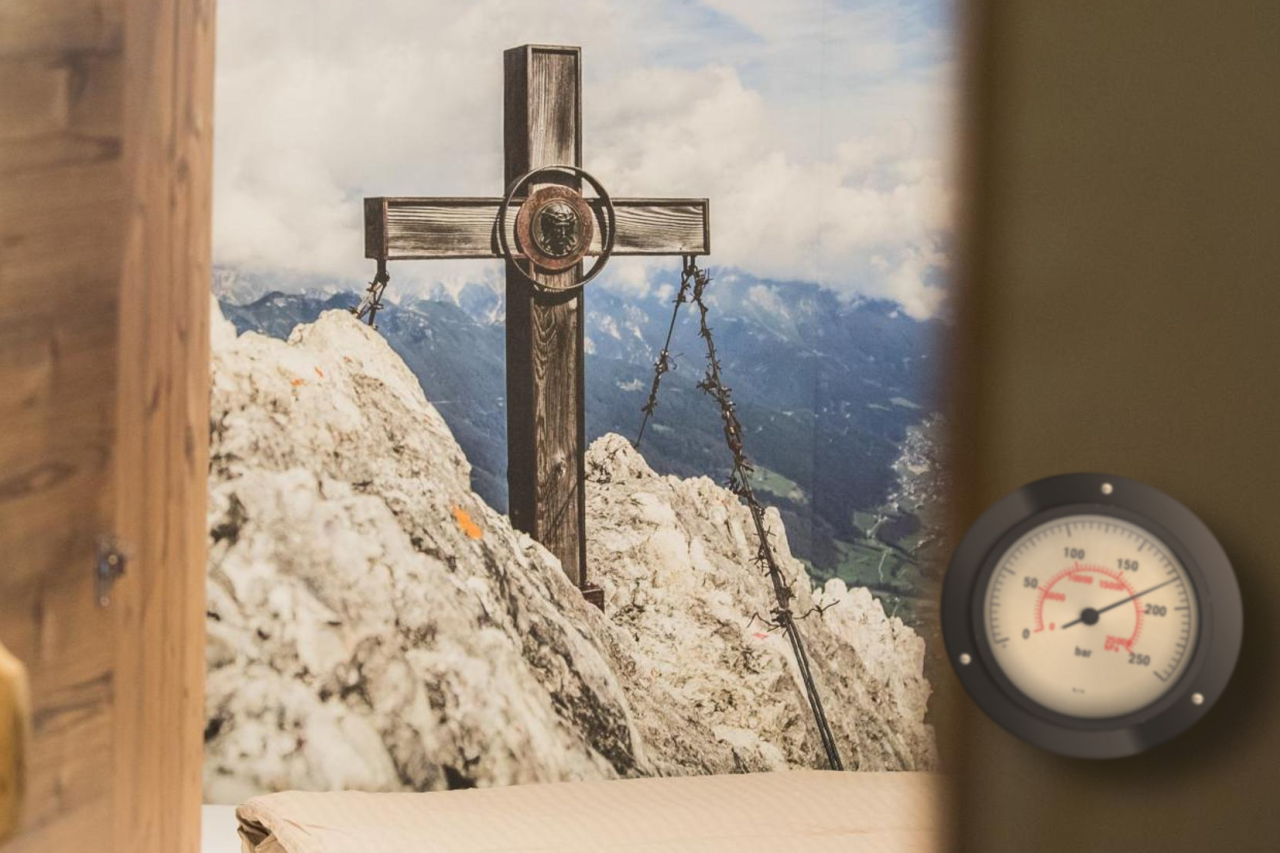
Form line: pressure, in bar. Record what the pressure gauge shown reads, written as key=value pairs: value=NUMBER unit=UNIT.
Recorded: value=180 unit=bar
